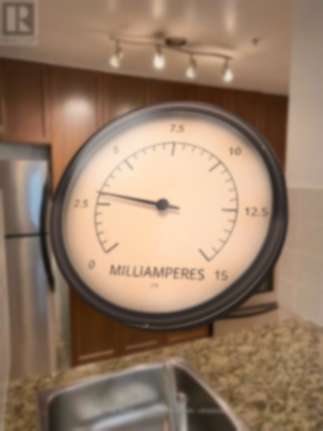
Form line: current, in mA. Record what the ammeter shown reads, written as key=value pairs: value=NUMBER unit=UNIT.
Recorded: value=3 unit=mA
